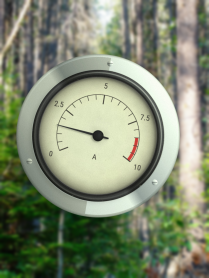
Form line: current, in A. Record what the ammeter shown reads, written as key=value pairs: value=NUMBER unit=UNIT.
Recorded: value=1.5 unit=A
